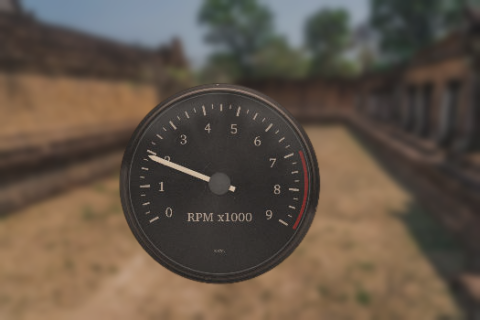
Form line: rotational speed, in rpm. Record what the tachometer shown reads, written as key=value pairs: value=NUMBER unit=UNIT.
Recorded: value=1875 unit=rpm
